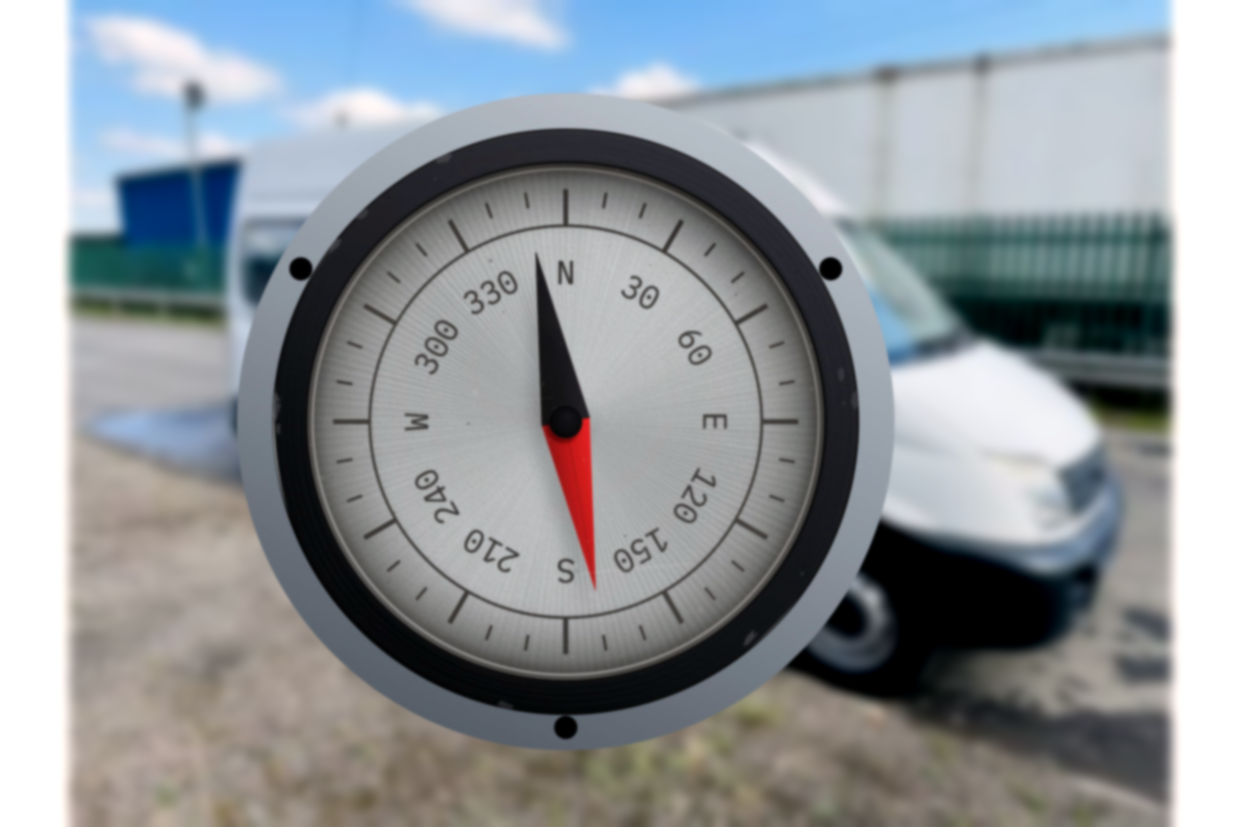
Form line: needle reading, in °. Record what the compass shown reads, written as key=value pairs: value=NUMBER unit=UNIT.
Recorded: value=170 unit=°
